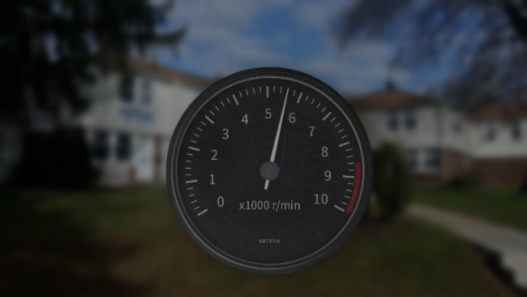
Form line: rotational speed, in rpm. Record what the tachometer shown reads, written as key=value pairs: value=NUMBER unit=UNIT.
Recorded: value=5600 unit=rpm
